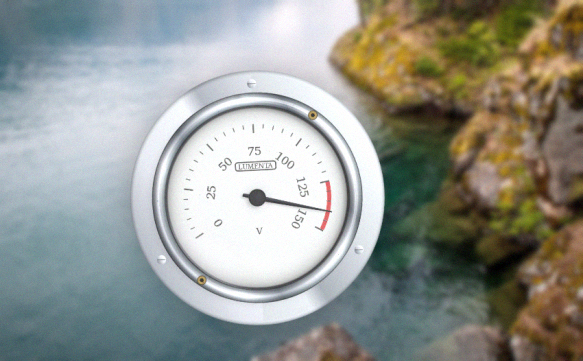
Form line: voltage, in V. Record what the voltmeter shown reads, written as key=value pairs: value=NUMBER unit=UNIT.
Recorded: value=140 unit=V
